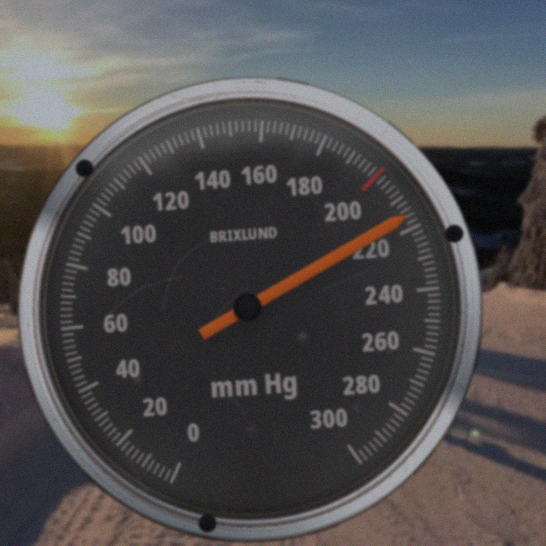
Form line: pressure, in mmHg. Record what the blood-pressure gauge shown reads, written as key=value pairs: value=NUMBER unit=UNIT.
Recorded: value=216 unit=mmHg
